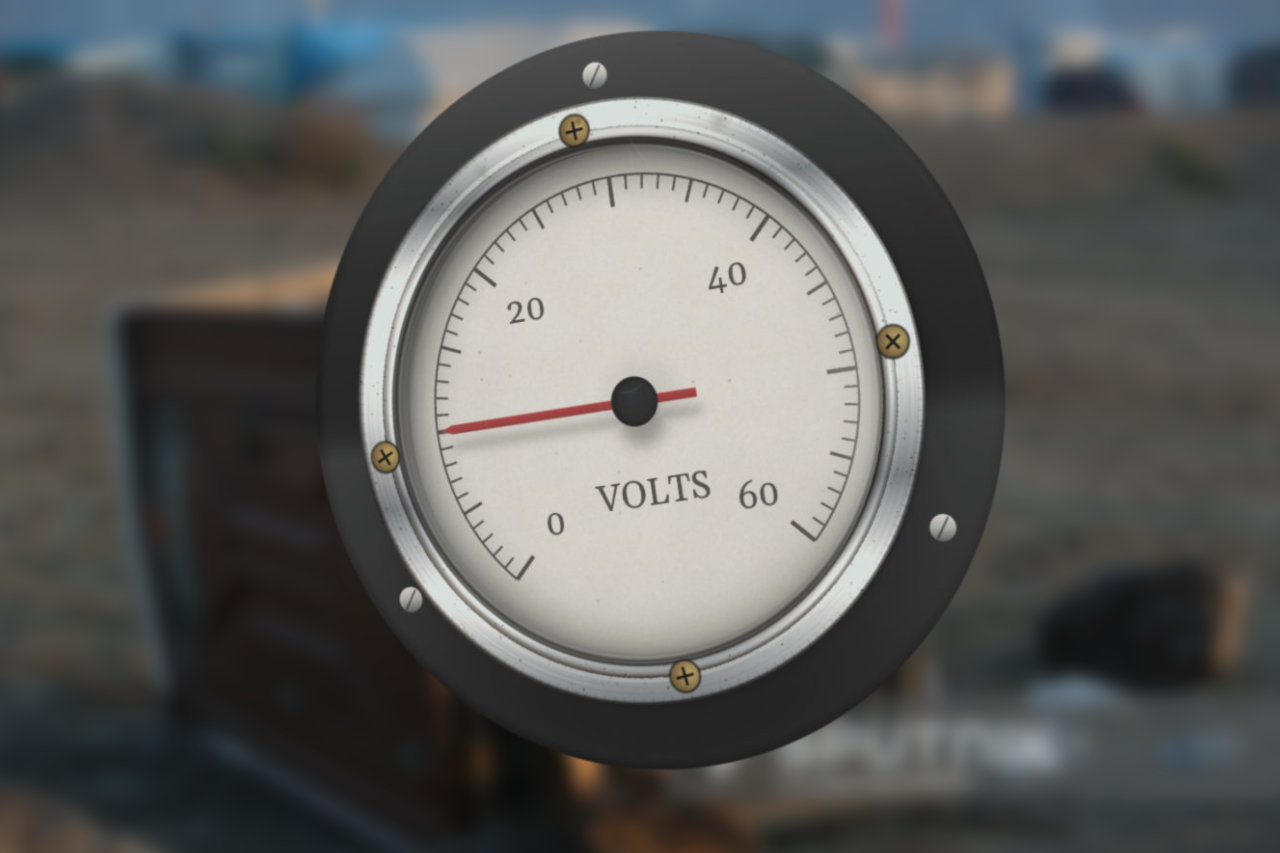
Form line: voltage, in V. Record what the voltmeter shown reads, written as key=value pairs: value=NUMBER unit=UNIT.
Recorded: value=10 unit=V
